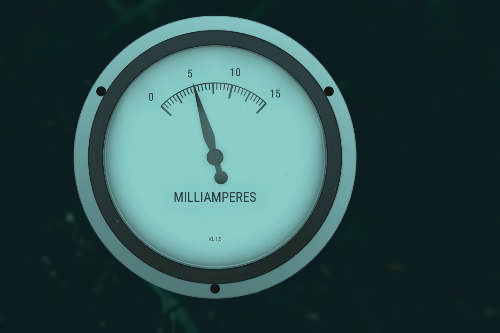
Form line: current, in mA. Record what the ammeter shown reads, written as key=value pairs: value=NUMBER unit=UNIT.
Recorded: value=5 unit=mA
